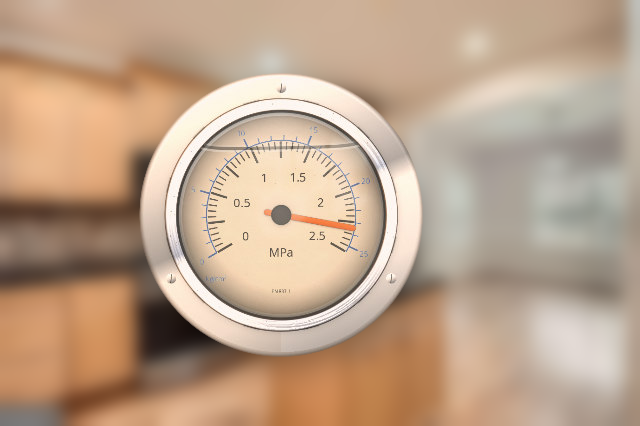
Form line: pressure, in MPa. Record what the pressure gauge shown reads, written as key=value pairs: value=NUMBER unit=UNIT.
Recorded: value=2.3 unit=MPa
